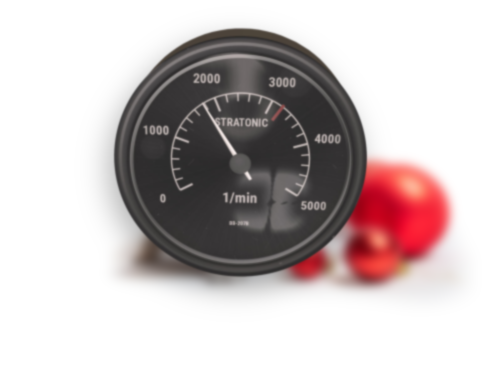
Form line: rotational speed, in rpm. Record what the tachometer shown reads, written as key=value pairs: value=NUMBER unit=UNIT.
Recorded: value=1800 unit=rpm
